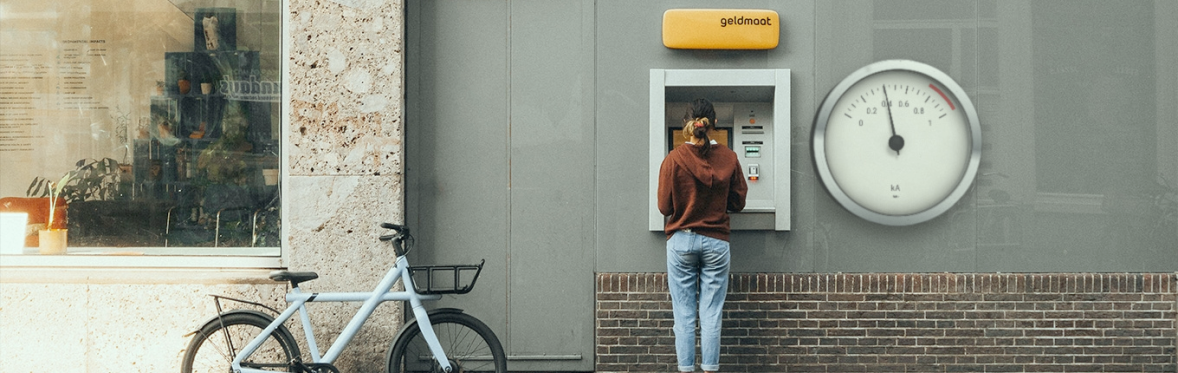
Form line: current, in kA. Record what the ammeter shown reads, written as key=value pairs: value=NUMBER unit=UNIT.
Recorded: value=0.4 unit=kA
